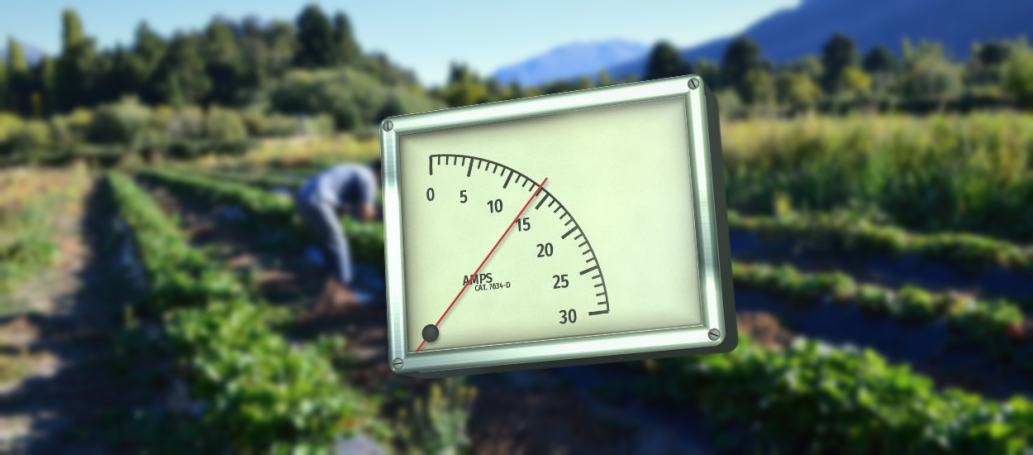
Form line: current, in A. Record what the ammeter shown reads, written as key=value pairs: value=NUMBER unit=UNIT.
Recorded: value=14 unit=A
